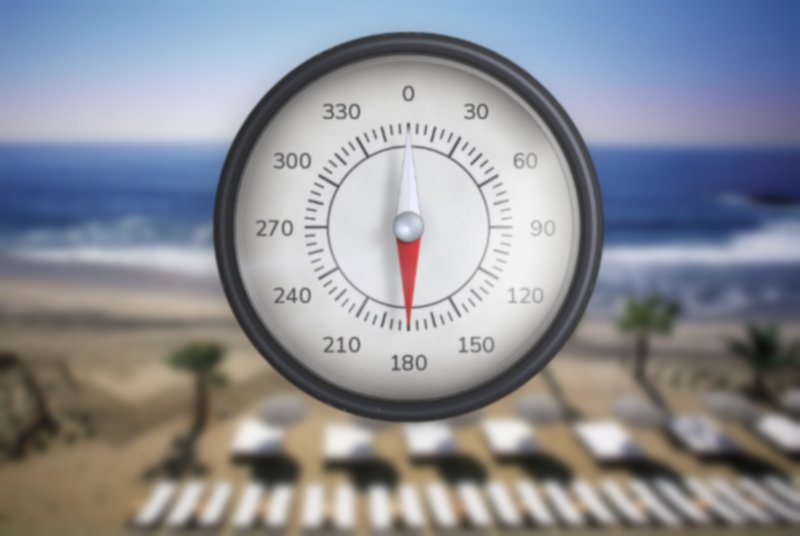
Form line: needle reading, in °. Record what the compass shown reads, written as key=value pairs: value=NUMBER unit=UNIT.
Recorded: value=180 unit=°
